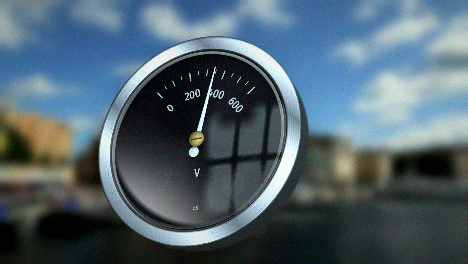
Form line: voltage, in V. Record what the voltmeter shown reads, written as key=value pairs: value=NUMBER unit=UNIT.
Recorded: value=350 unit=V
